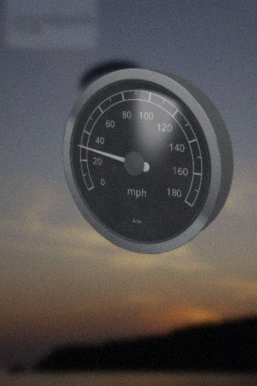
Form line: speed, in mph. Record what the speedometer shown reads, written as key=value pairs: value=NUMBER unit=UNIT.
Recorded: value=30 unit=mph
